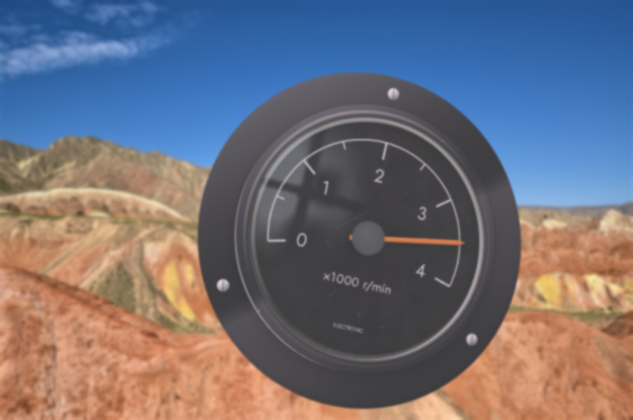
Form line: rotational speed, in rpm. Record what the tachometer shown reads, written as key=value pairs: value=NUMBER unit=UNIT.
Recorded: value=3500 unit=rpm
